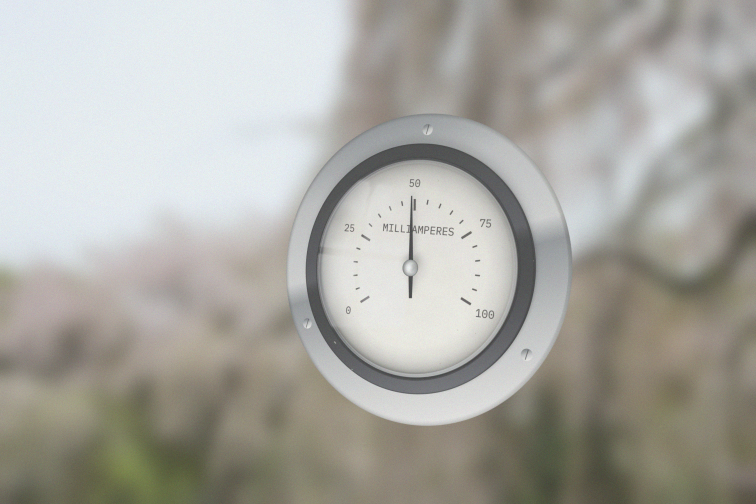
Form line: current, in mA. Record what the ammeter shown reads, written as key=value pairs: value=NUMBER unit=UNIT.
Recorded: value=50 unit=mA
